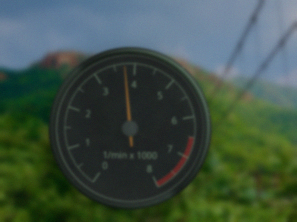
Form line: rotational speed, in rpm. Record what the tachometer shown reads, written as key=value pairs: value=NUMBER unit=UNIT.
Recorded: value=3750 unit=rpm
